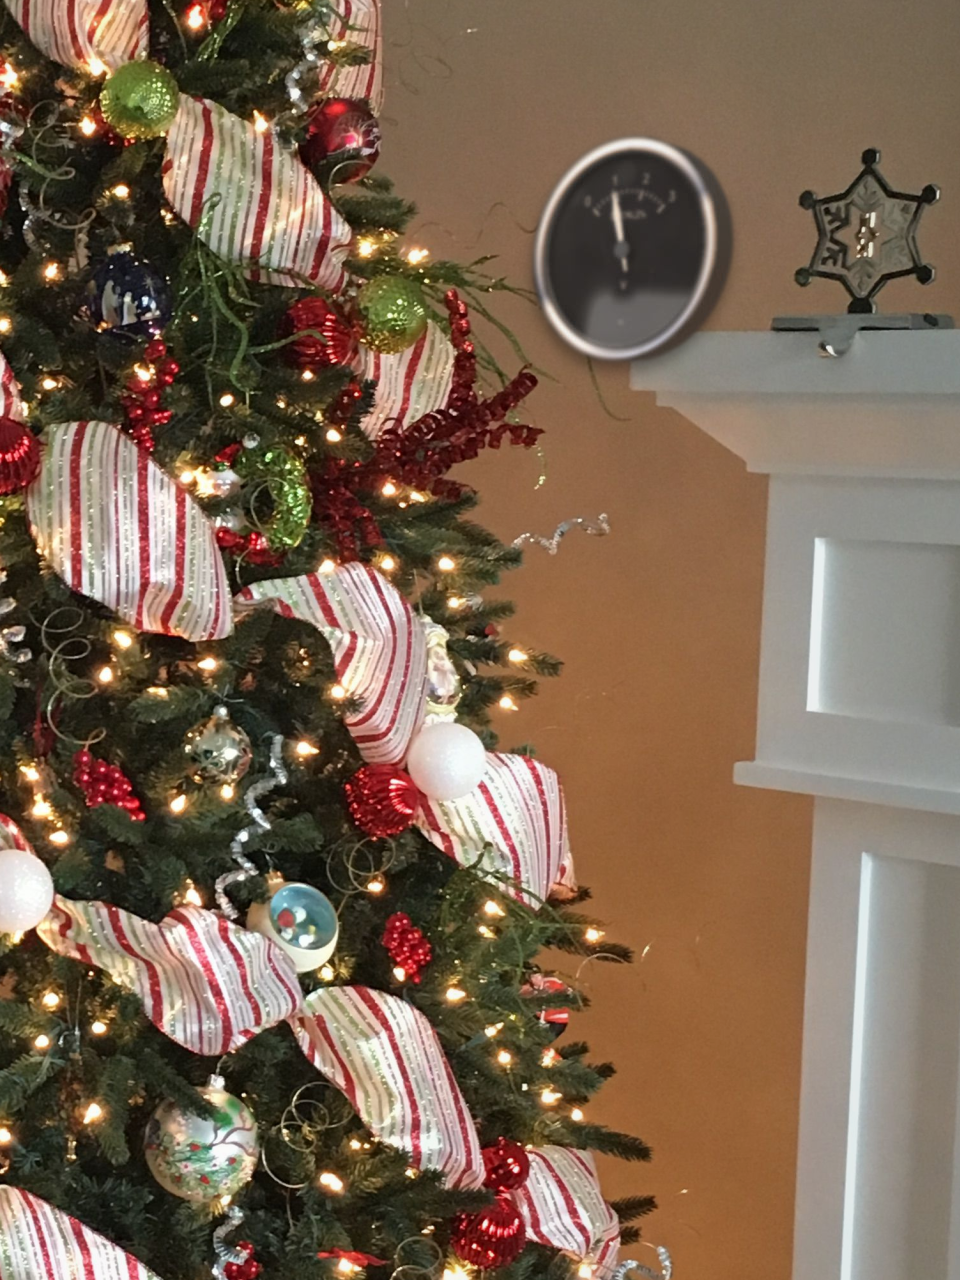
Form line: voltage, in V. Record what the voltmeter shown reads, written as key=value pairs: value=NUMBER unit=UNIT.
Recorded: value=1 unit=V
